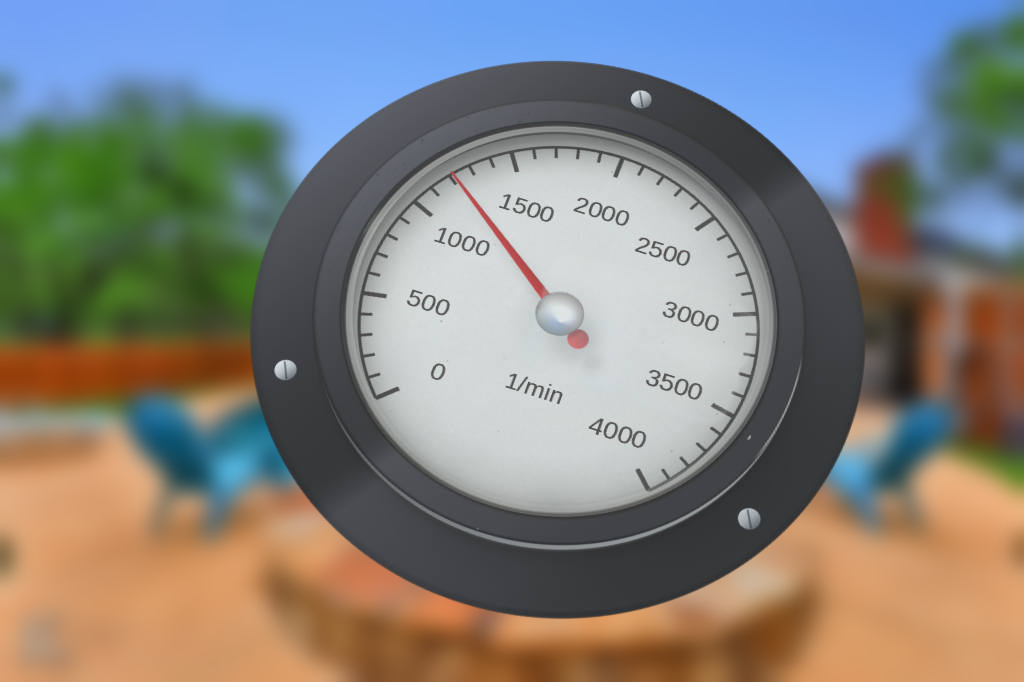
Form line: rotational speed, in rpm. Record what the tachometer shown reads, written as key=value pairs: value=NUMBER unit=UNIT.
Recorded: value=1200 unit=rpm
